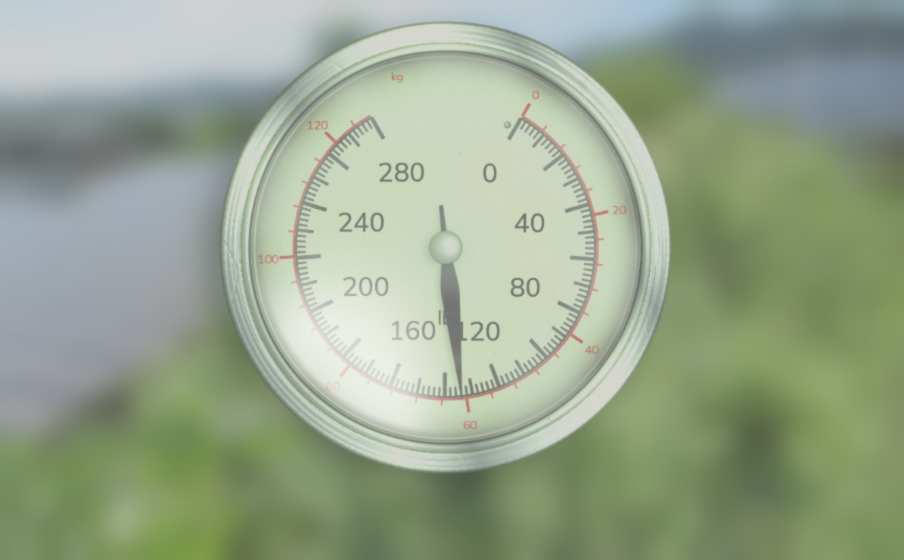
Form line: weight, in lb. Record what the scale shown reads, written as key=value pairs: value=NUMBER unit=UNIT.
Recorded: value=134 unit=lb
